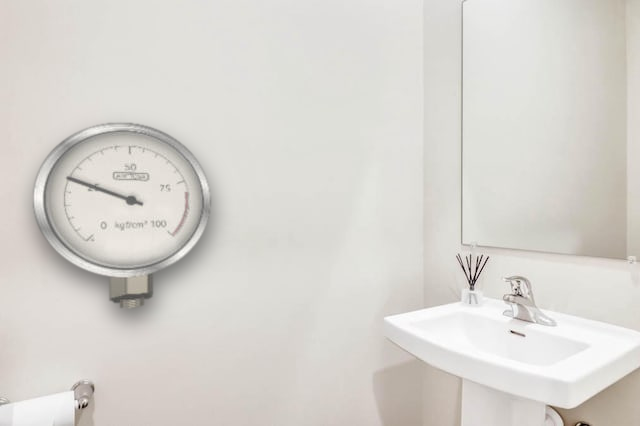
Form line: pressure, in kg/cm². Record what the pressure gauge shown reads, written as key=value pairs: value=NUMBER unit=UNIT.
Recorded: value=25 unit=kg/cm²
